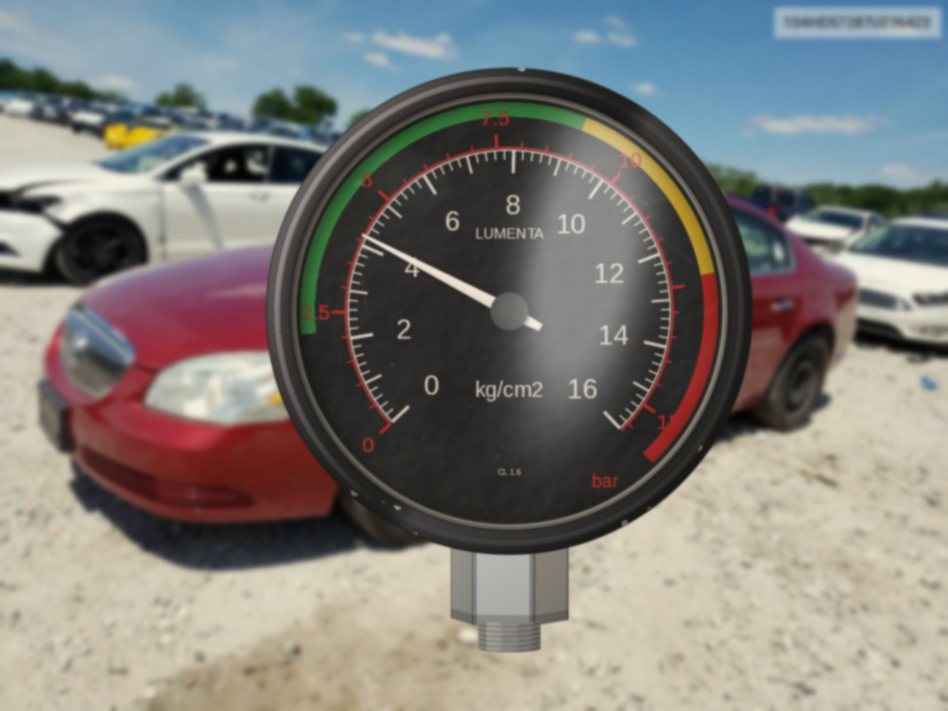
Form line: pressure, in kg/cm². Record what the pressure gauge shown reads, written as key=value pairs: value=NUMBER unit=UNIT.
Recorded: value=4.2 unit=kg/cm²
